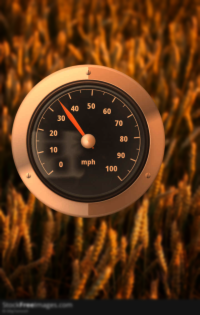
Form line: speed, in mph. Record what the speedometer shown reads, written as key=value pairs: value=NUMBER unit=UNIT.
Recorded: value=35 unit=mph
